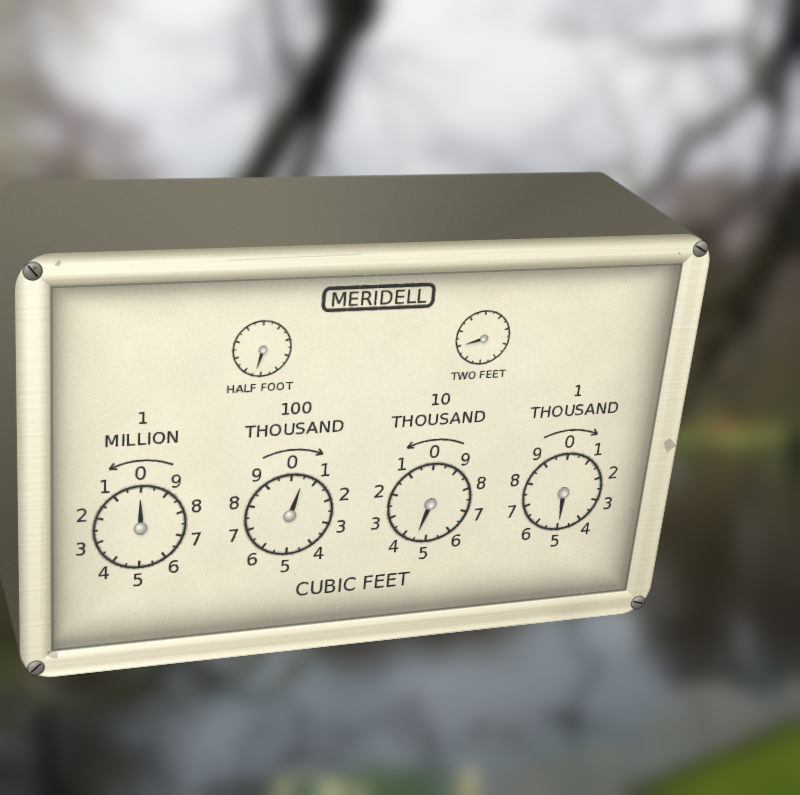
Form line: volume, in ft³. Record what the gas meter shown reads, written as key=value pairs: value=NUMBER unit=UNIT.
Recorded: value=4500 unit=ft³
